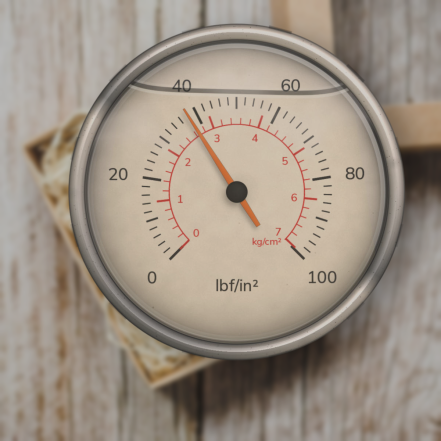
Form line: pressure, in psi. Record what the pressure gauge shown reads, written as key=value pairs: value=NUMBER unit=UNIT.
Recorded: value=38 unit=psi
